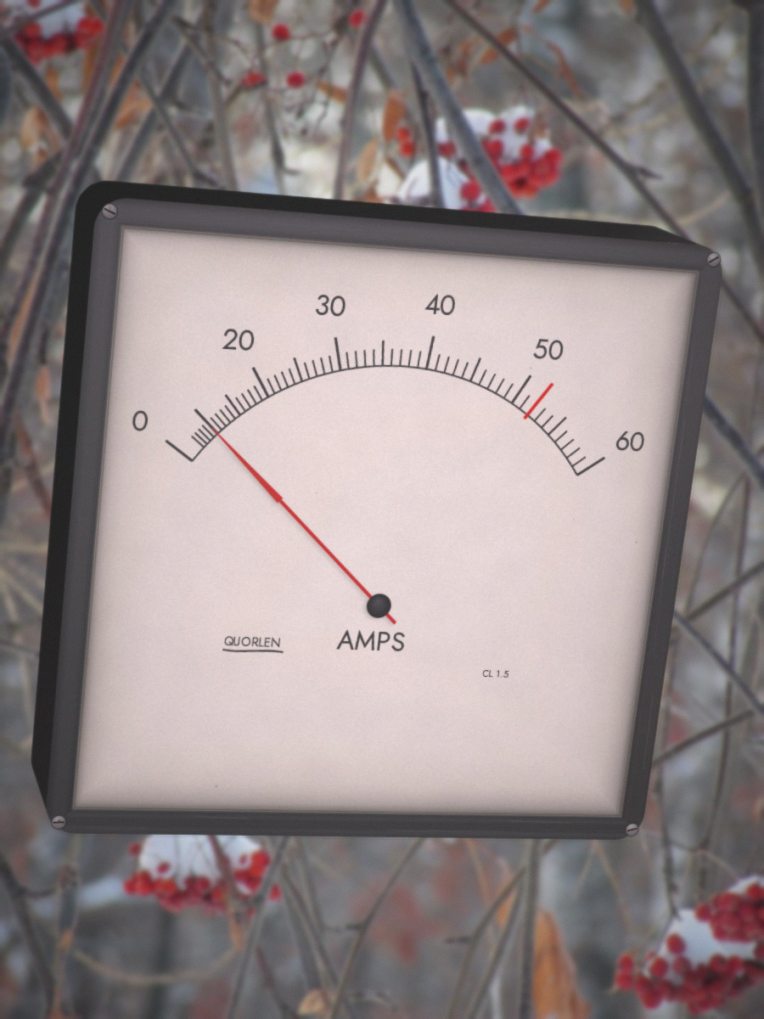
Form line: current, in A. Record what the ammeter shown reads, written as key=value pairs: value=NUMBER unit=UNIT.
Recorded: value=10 unit=A
